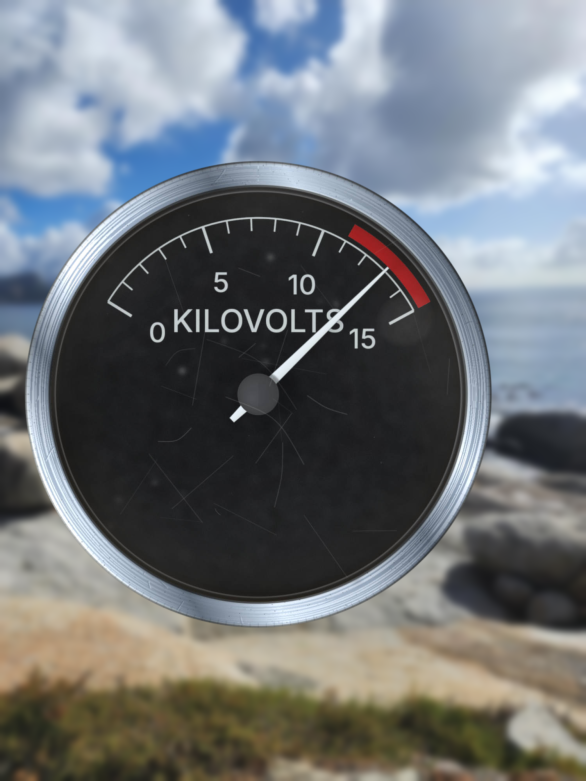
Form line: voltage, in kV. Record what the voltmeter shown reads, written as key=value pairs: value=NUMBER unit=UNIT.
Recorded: value=13 unit=kV
